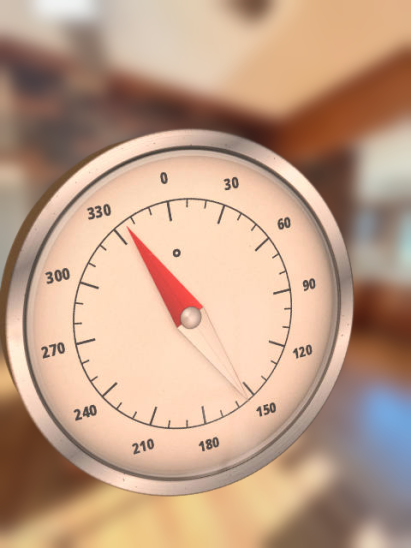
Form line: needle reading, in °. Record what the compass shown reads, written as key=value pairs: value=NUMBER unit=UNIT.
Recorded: value=335 unit=°
